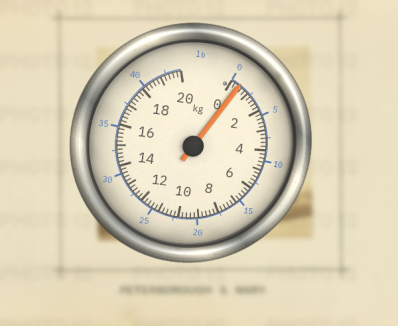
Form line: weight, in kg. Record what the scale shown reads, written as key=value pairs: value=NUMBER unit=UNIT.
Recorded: value=0.4 unit=kg
